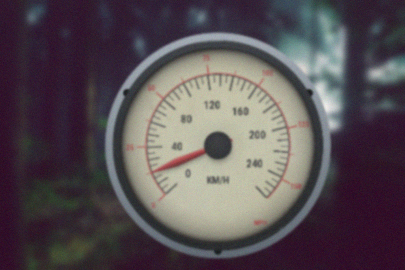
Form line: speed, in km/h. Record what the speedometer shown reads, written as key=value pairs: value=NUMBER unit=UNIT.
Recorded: value=20 unit=km/h
